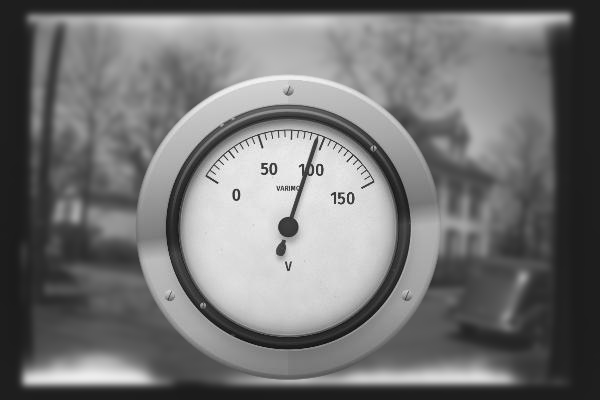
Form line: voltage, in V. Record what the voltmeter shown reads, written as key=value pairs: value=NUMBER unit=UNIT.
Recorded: value=95 unit=V
